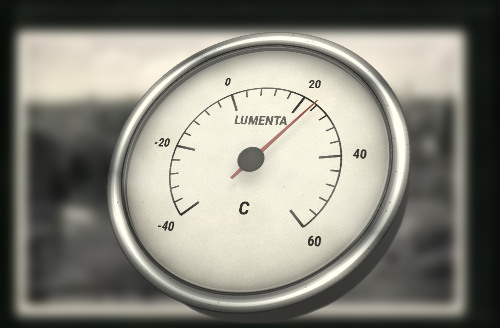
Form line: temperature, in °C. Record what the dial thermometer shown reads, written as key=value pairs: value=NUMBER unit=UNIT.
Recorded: value=24 unit=°C
